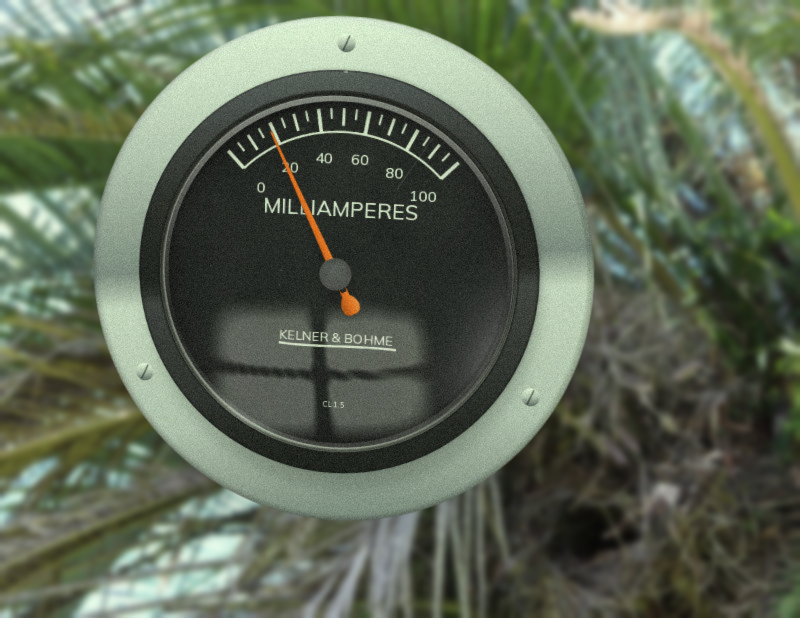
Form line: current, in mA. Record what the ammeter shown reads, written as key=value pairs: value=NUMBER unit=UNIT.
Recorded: value=20 unit=mA
